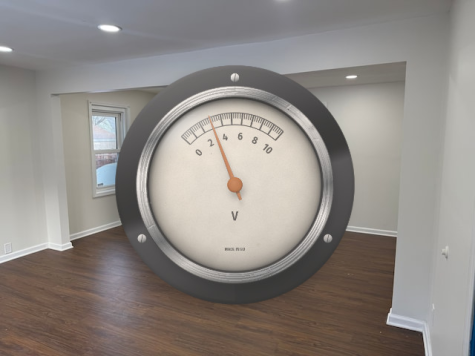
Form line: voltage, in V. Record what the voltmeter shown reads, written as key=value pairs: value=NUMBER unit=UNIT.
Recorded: value=3 unit=V
